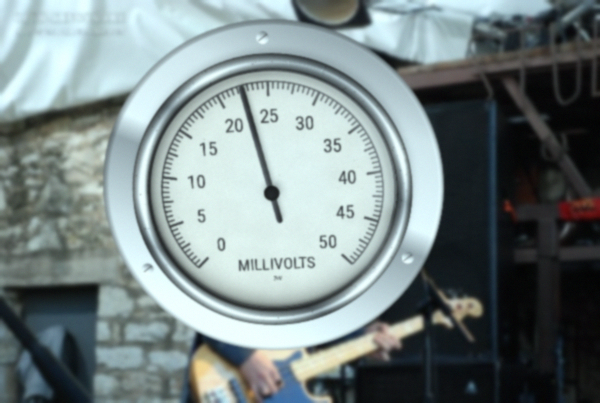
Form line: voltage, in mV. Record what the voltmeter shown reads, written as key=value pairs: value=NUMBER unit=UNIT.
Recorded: value=22.5 unit=mV
